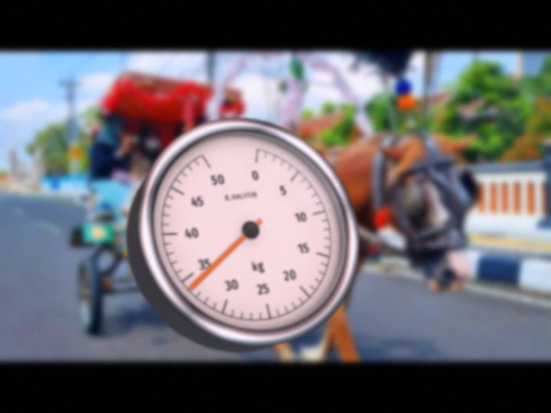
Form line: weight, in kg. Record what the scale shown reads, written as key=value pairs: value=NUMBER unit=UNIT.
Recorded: value=34 unit=kg
